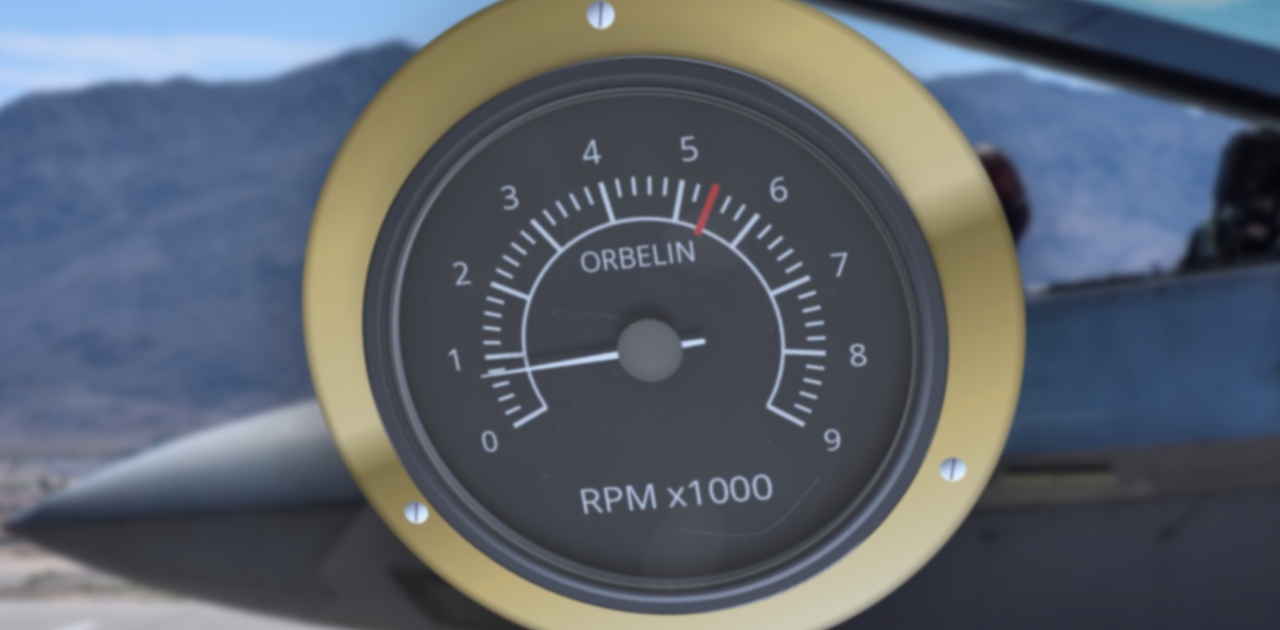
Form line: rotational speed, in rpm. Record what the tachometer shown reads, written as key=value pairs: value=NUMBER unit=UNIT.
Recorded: value=800 unit=rpm
